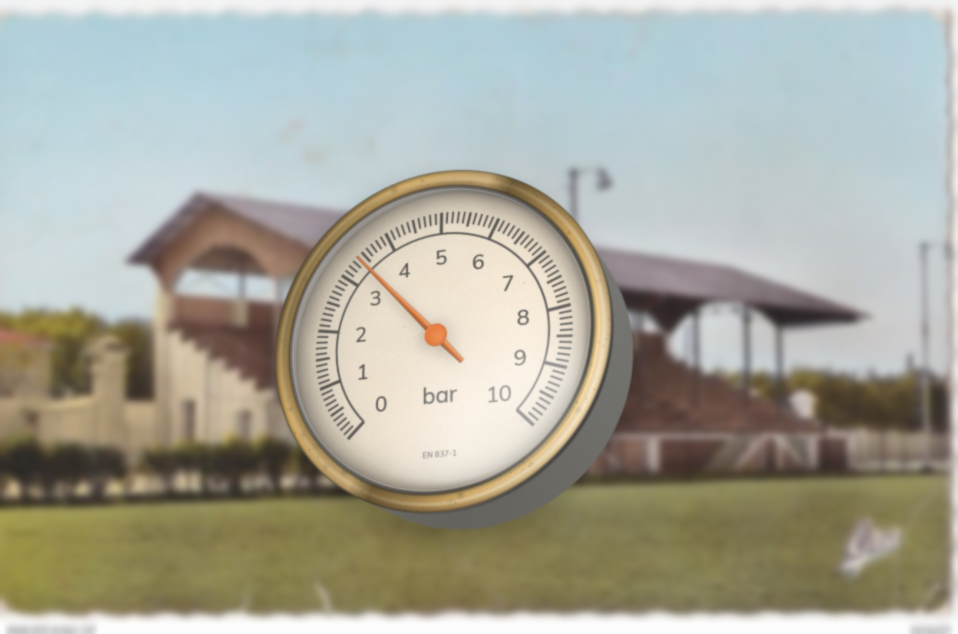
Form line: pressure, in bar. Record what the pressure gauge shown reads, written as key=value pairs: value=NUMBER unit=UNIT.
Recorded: value=3.4 unit=bar
